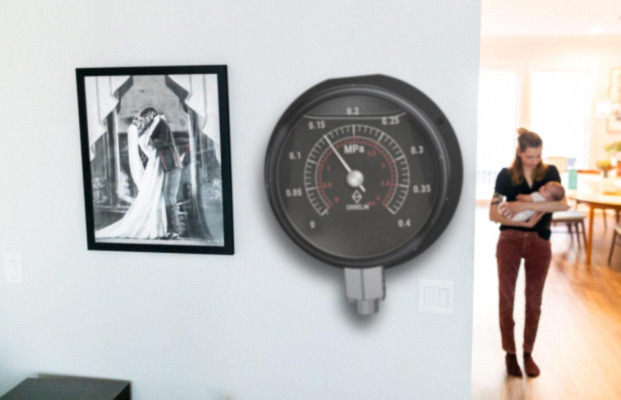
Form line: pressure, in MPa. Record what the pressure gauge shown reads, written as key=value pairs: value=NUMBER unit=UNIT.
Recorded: value=0.15 unit=MPa
